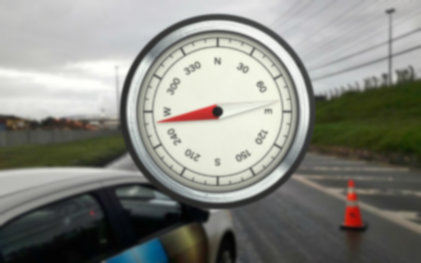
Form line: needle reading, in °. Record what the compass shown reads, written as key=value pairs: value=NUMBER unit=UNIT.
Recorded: value=260 unit=°
